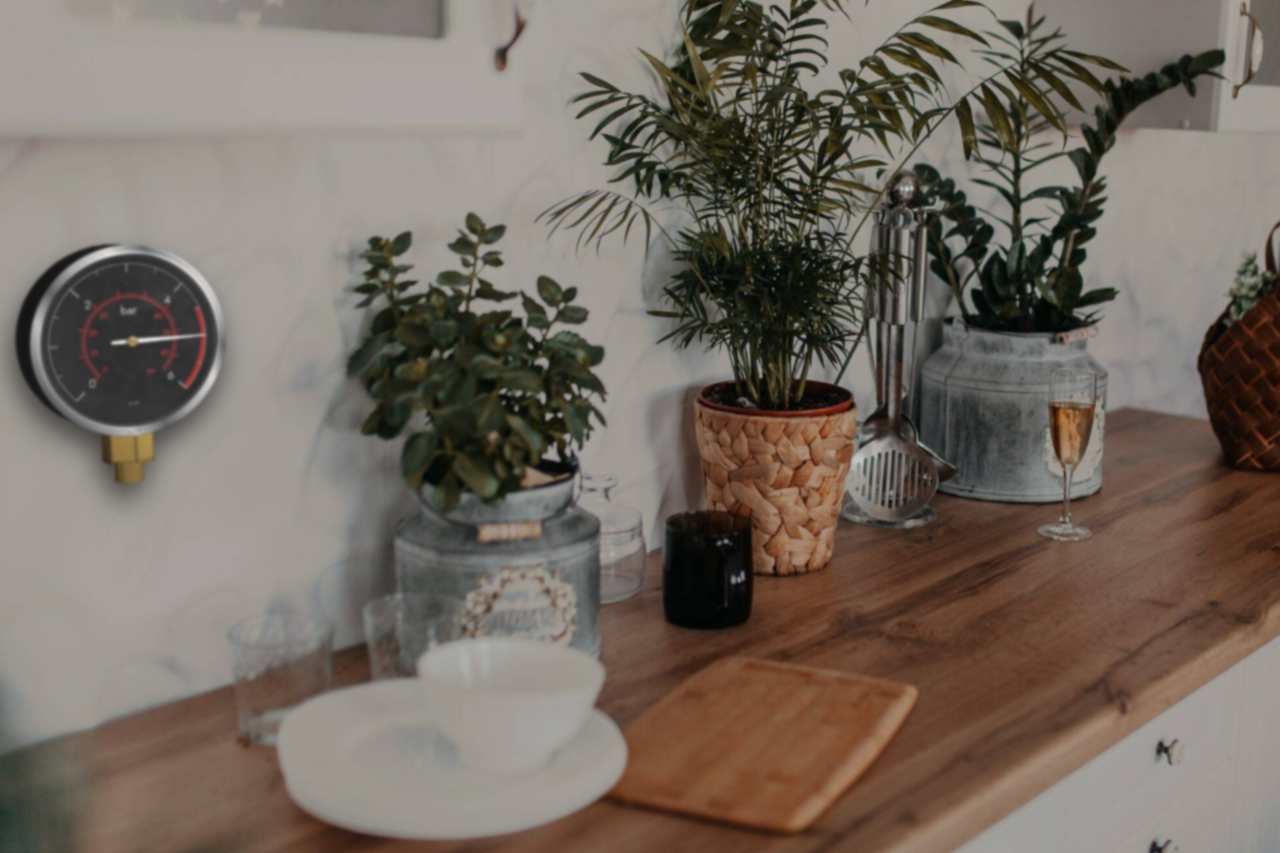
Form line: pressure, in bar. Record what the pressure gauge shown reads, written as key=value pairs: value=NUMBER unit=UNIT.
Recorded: value=5 unit=bar
